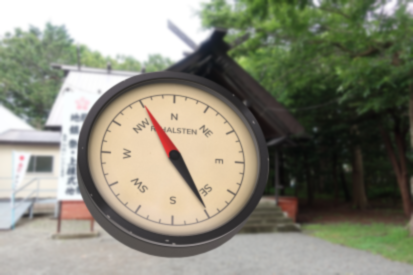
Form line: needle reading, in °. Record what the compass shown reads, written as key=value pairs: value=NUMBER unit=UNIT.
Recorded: value=330 unit=°
